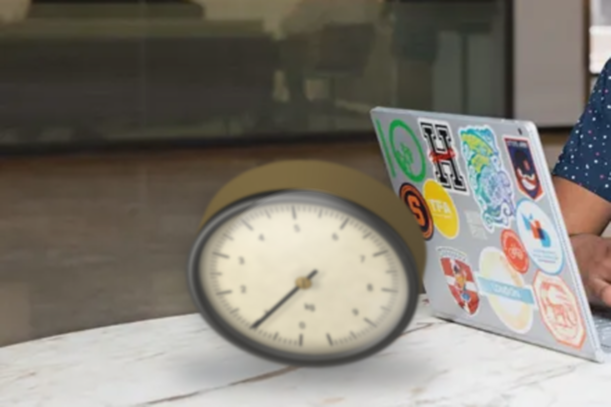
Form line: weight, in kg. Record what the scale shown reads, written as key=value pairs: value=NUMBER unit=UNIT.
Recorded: value=1 unit=kg
